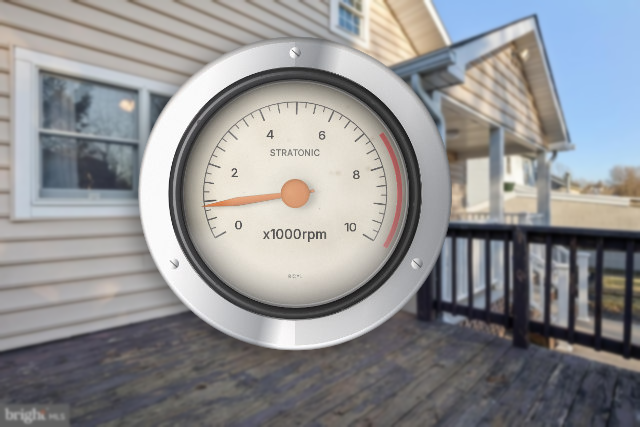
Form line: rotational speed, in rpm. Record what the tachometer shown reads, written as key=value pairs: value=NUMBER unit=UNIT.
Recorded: value=875 unit=rpm
